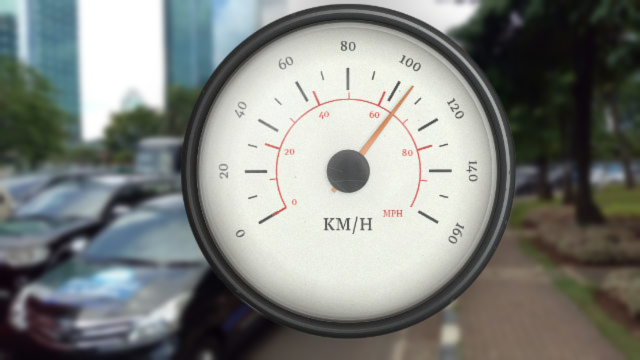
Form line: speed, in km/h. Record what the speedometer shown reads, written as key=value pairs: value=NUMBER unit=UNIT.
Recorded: value=105 unit=km/h
